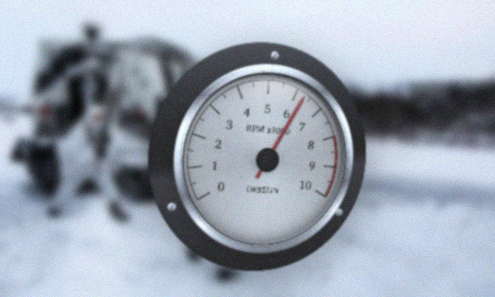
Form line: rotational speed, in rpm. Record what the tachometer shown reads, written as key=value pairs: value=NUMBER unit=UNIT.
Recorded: value=6250 unit=rpm
